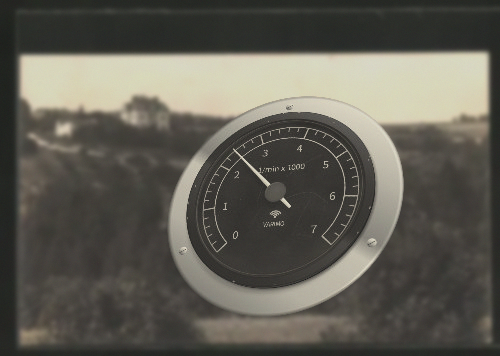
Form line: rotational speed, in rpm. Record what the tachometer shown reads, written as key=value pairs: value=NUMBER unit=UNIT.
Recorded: value=2400 unit=rpm
